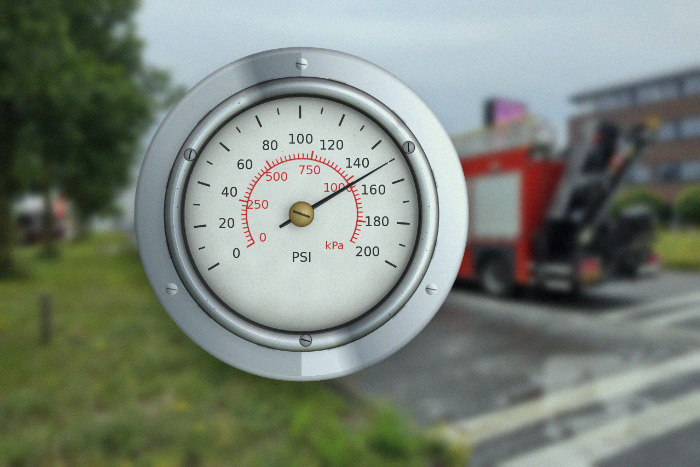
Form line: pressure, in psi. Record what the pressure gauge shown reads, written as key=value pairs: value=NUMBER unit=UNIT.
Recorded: value=150 unit=psi
